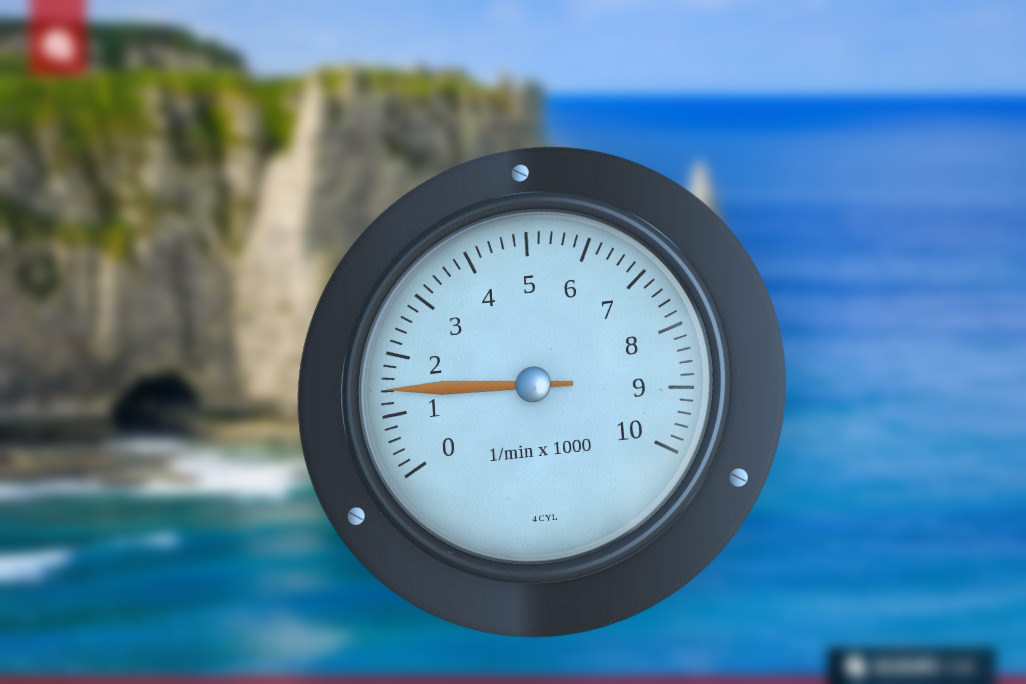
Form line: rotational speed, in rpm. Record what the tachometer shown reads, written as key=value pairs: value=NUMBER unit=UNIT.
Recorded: value=1400 unit=rpm
